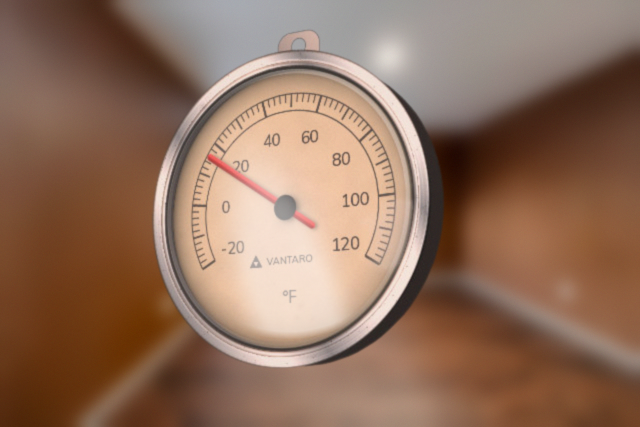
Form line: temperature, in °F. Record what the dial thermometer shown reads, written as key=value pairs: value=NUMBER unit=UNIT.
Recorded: value=16 unit=°F
